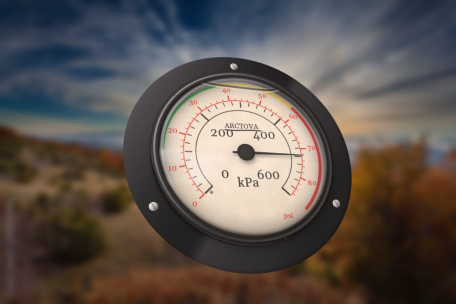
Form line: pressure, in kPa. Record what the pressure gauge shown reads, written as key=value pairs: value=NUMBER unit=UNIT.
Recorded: value=500 unit=kPa
